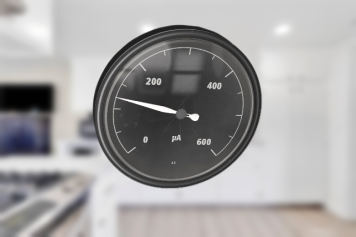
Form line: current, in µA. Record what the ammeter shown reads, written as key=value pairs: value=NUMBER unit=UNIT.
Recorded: value=125 unit=µA
